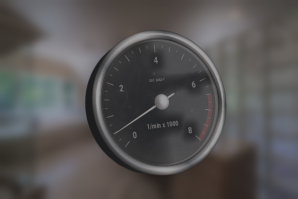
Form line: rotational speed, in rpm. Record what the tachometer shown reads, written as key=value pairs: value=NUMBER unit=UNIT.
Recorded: value=500 unit=rpm
